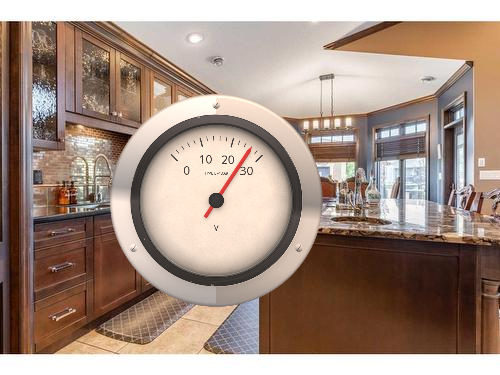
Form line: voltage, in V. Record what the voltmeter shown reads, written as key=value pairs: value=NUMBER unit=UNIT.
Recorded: value=26 unit=V
